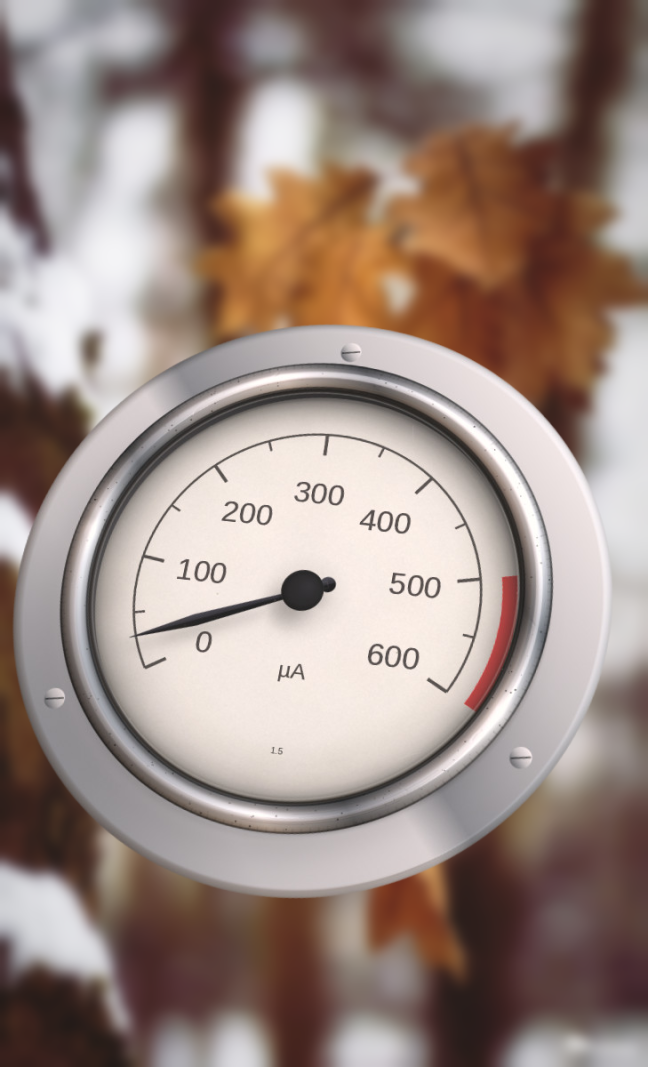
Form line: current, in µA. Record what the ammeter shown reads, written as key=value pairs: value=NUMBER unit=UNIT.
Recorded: value=25 unit=µA
